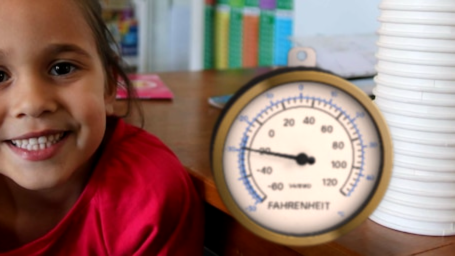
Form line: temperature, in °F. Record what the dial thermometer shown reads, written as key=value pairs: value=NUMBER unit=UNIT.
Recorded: value=-20 unit=°F
